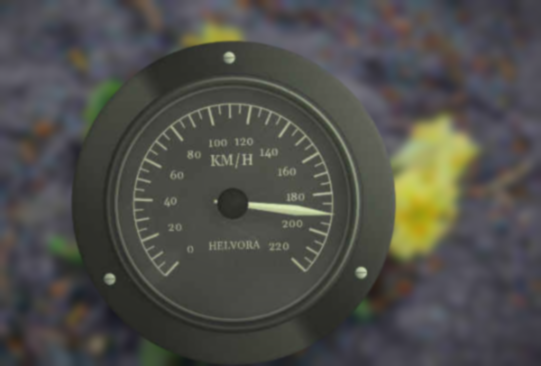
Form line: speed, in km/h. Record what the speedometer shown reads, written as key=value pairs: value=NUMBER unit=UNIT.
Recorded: value=190 unit=km/h
